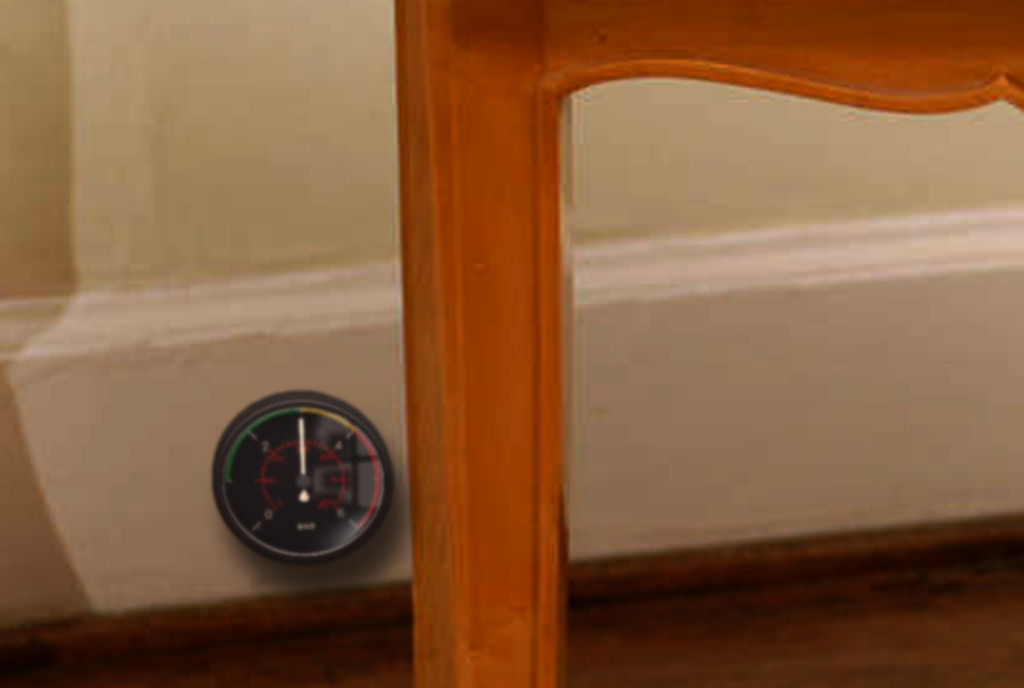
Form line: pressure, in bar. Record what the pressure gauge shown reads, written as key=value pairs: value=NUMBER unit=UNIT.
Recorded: value=3 unit=bar
